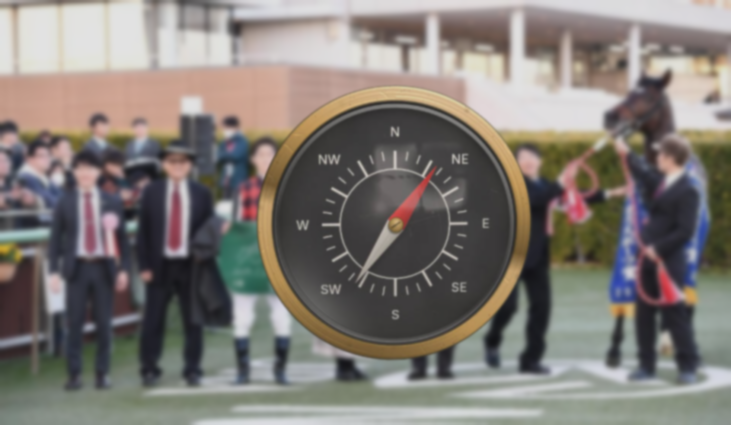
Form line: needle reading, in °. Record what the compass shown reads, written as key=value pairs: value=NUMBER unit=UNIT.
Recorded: value=35 unit=°
